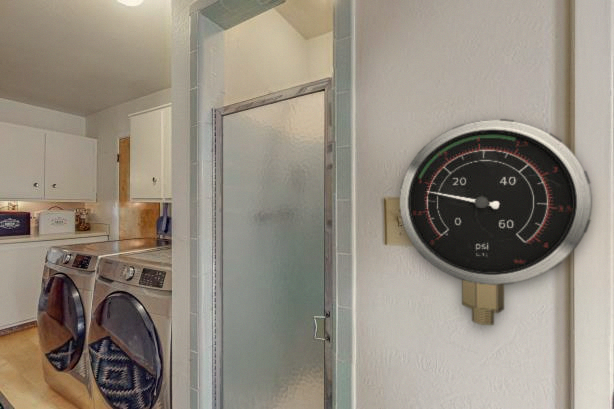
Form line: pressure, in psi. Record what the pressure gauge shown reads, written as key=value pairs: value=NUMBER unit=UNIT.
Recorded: value=12.5 unit=psi
